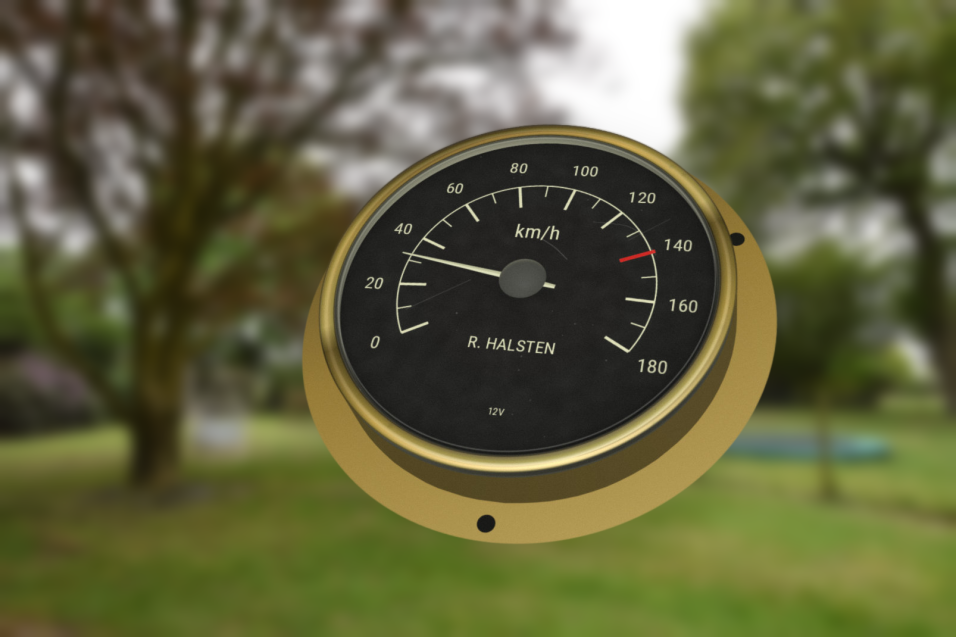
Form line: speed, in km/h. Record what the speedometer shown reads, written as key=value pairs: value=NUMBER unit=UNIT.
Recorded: value=30 unit=km/h
